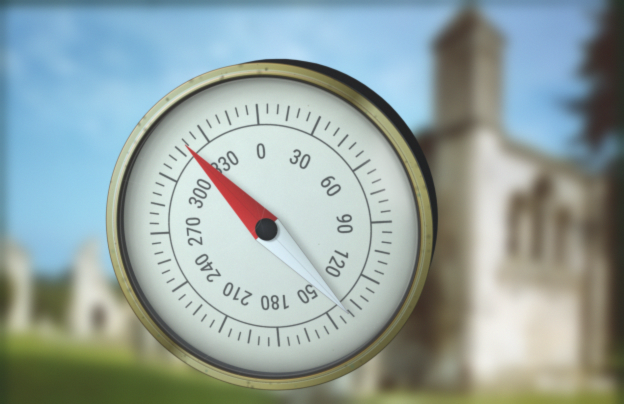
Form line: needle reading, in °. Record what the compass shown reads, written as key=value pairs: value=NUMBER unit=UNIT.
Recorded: value=320 unit=°
